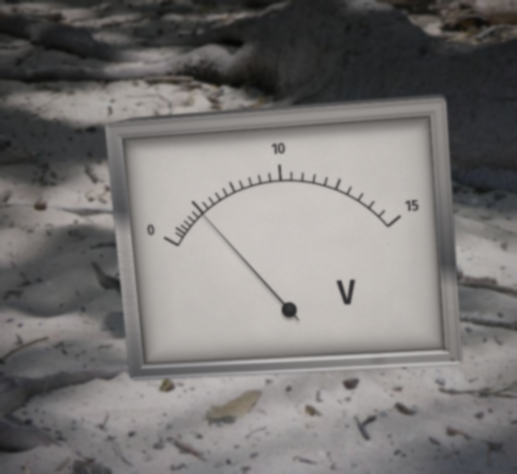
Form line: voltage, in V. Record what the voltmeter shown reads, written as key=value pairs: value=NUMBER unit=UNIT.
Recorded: value=5 unit=V
